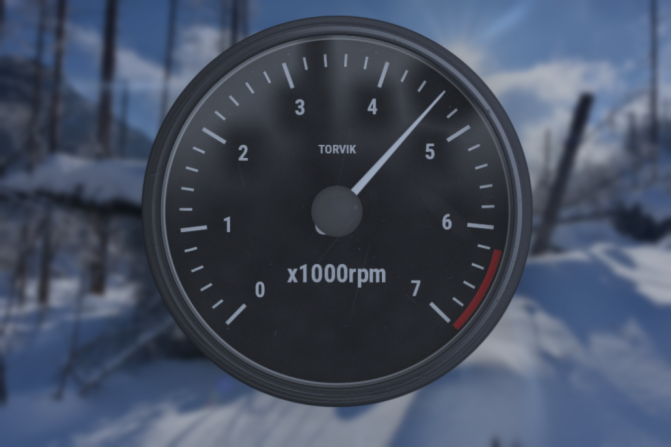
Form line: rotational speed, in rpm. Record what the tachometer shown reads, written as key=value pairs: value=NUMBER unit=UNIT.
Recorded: value=4600 unit=rpm
